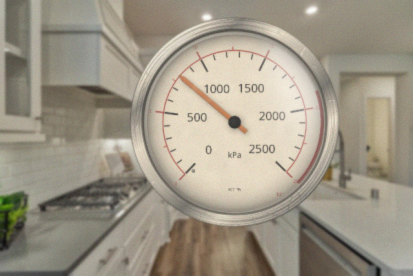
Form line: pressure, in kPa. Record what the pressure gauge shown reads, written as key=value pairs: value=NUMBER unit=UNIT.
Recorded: value=800 unit=kPa
